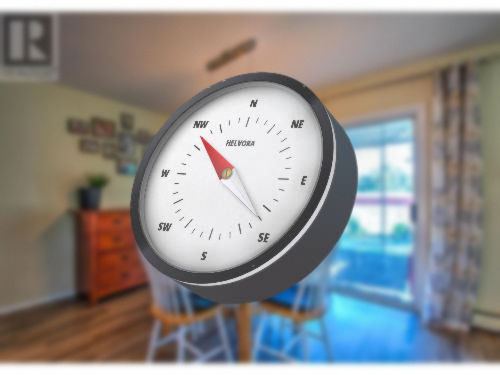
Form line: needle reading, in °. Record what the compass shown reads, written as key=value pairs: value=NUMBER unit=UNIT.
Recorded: value=310 unit=°
